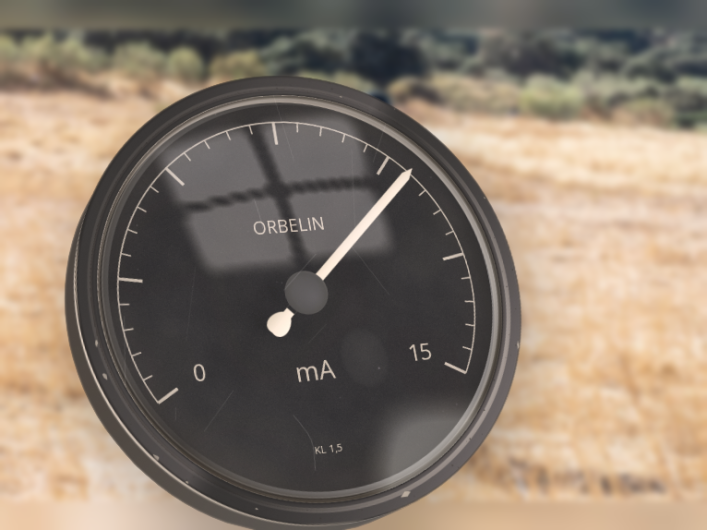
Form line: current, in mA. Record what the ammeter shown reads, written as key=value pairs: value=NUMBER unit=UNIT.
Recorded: value=10.5 unit=mA
